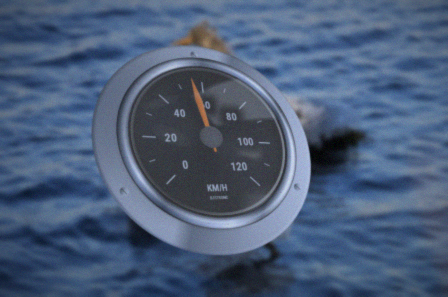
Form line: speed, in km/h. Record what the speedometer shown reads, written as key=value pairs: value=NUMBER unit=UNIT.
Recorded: value=55 unit=km/h
